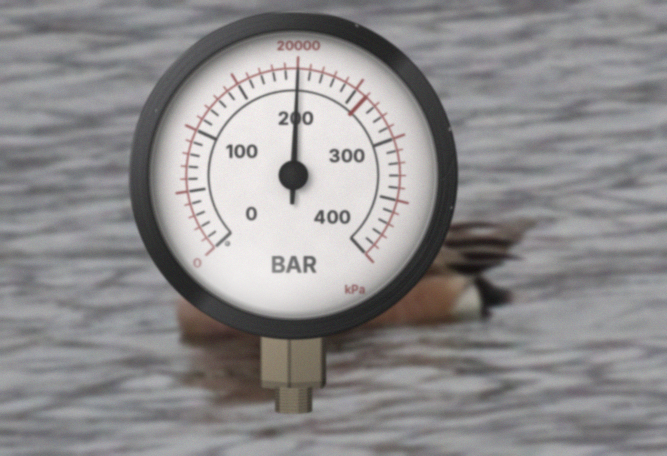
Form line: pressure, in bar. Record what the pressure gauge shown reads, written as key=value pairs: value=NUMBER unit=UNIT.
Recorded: value=200 unit=bar
